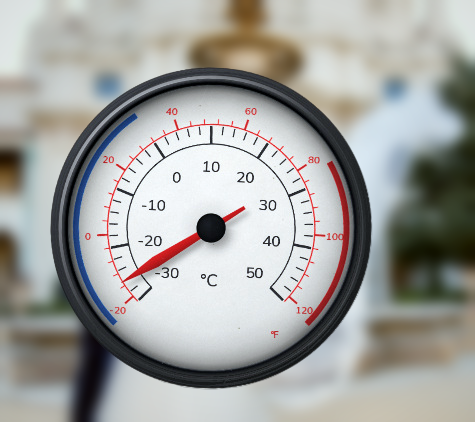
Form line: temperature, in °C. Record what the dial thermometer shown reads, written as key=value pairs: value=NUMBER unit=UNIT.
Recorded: value=-26 unit=°C
